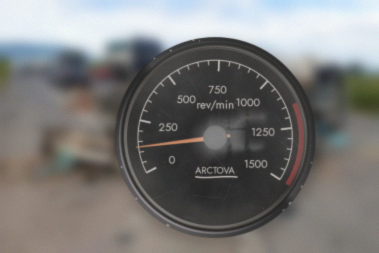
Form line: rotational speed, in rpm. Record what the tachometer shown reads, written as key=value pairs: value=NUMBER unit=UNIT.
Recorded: value=125 unit=rpm
